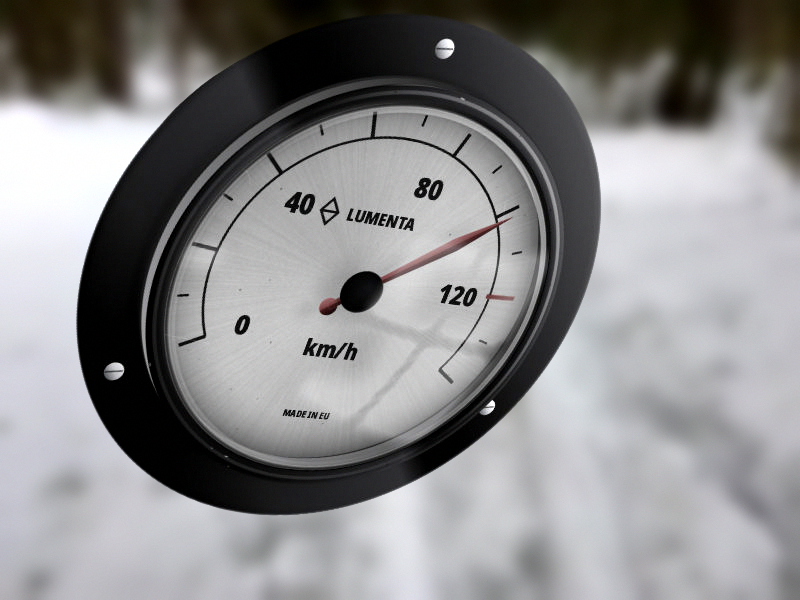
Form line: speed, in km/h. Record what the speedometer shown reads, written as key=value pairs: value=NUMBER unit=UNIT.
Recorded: value=100 unit=km/h
